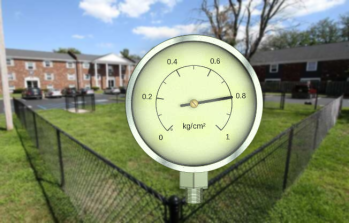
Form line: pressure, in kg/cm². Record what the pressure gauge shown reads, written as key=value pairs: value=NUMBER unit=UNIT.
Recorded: value=0.8 unit=kg/cm²
